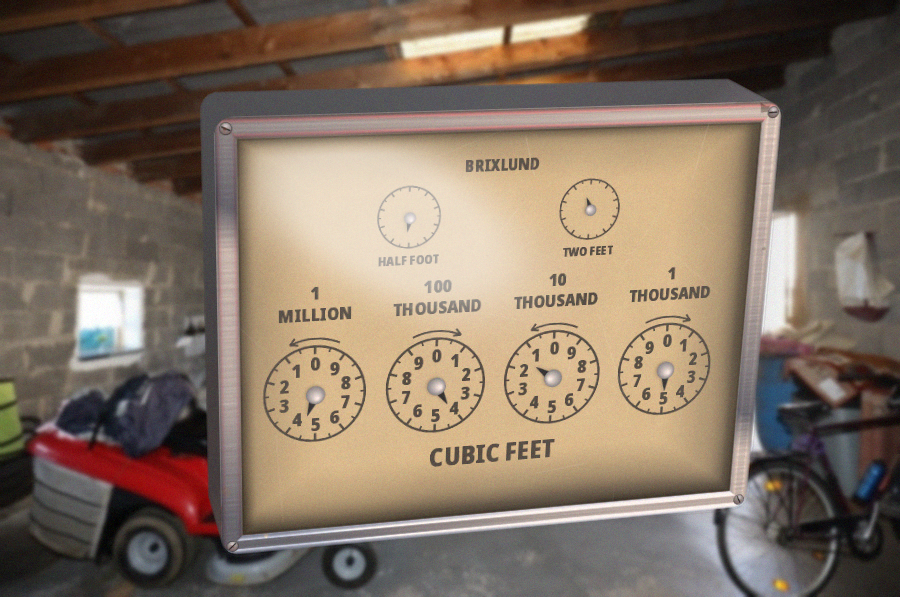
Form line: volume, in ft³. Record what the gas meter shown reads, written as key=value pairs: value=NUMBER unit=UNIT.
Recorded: value=441500 unit=ft³
